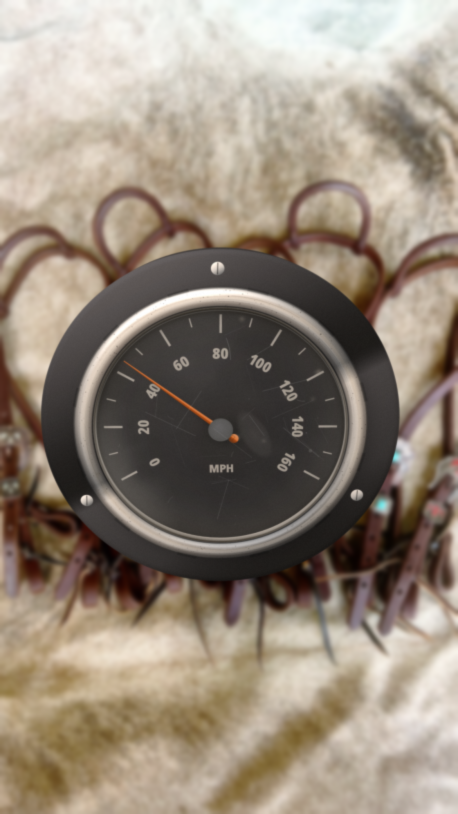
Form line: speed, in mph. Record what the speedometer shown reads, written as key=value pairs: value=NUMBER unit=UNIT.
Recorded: value=45 unit=mph
